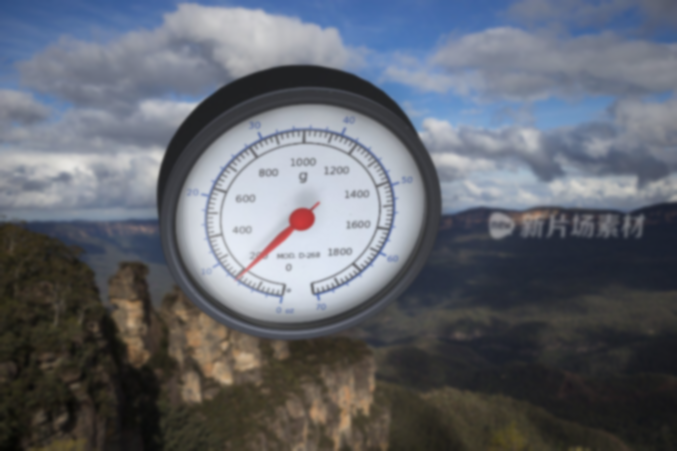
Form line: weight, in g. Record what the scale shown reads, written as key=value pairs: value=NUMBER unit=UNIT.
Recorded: value=200 unit=g
